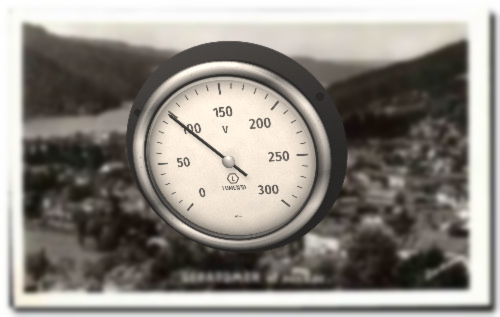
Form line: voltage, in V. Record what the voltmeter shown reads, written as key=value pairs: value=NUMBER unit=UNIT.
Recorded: value=100 unit=V
